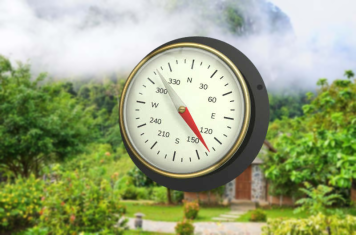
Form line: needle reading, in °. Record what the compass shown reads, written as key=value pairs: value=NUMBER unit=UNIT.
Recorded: value=135 unit=°
